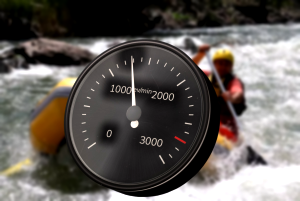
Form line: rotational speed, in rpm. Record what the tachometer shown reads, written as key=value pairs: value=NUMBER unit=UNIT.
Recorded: value=1300 unit=rpm
